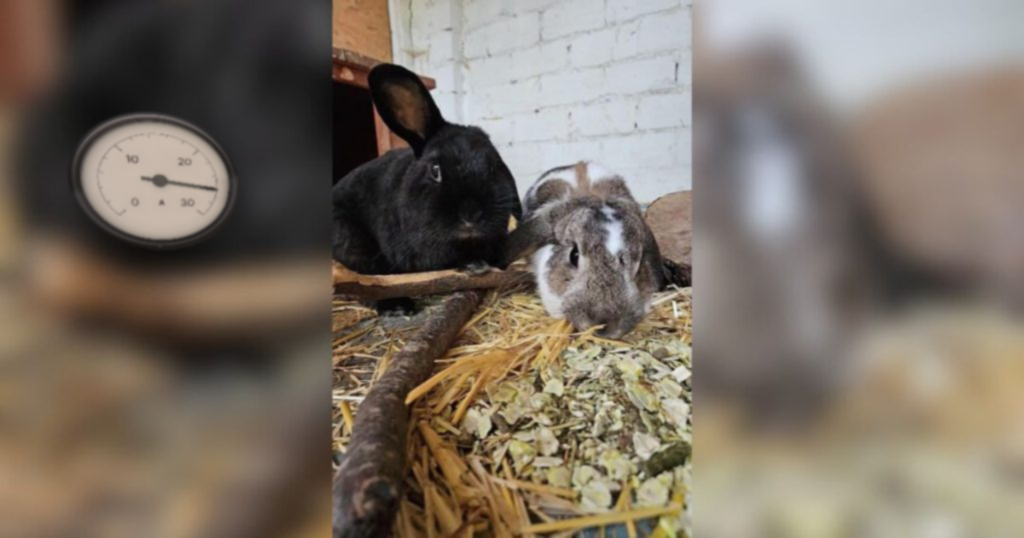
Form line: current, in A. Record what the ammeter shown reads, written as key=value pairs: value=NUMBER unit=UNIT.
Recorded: value=26 unit=A
